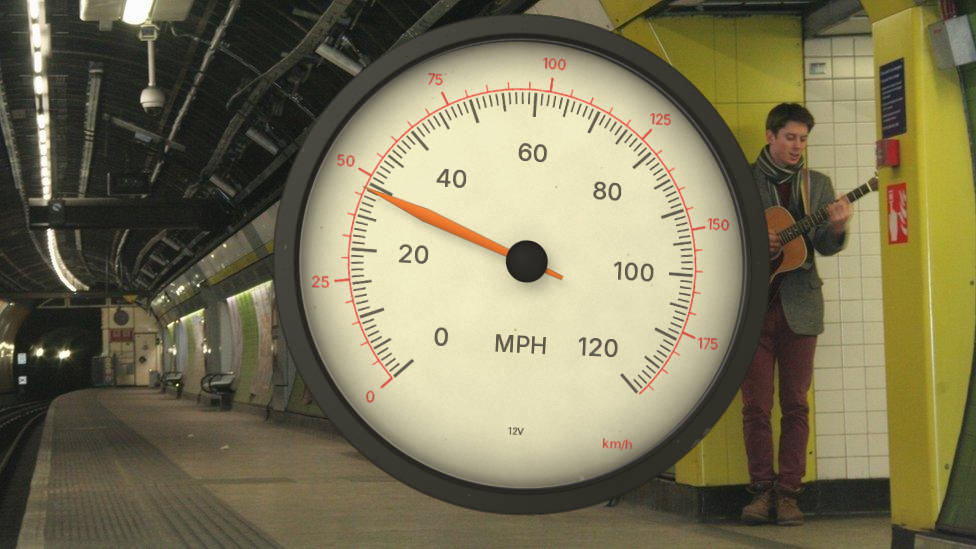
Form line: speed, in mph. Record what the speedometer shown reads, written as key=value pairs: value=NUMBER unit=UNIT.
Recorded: value=29 unit=mph
